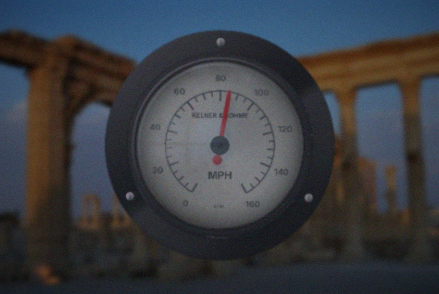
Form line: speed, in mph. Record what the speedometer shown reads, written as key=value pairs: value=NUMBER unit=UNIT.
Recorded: value=85 unit=mph
